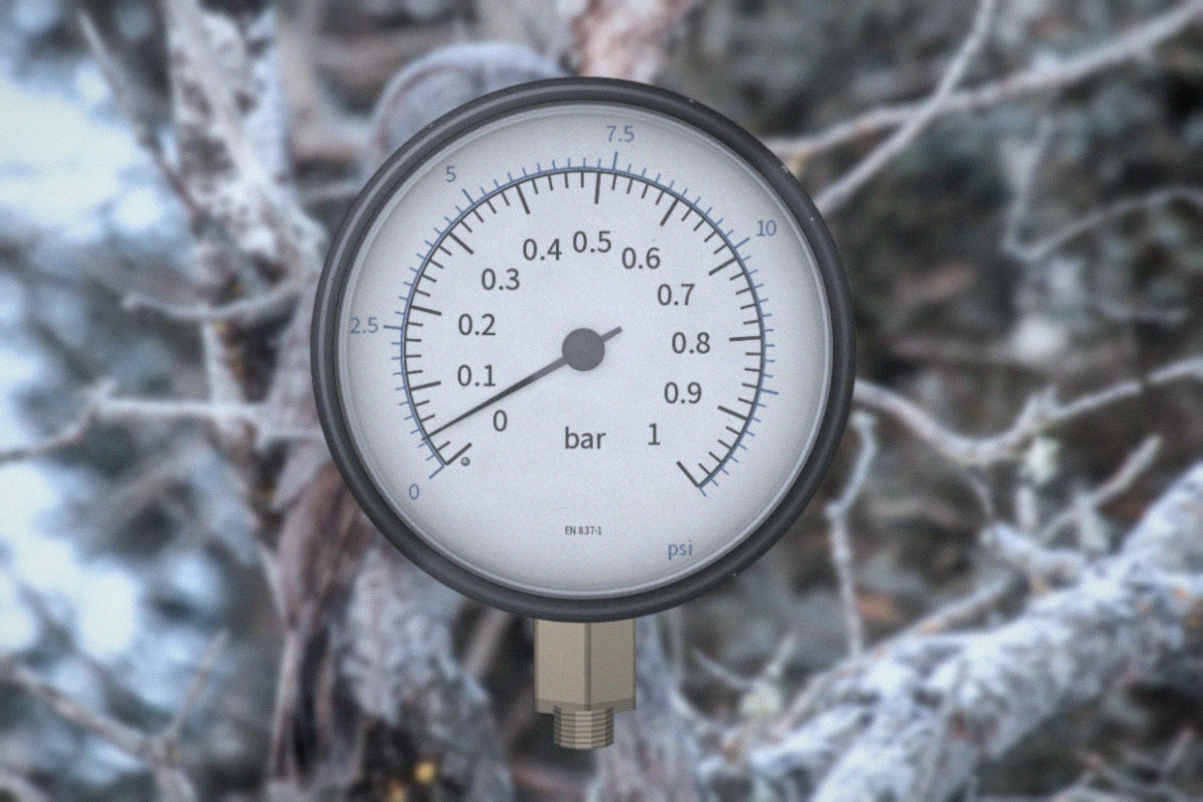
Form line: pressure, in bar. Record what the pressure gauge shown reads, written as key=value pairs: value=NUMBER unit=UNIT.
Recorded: value=0.04 unit=bar
